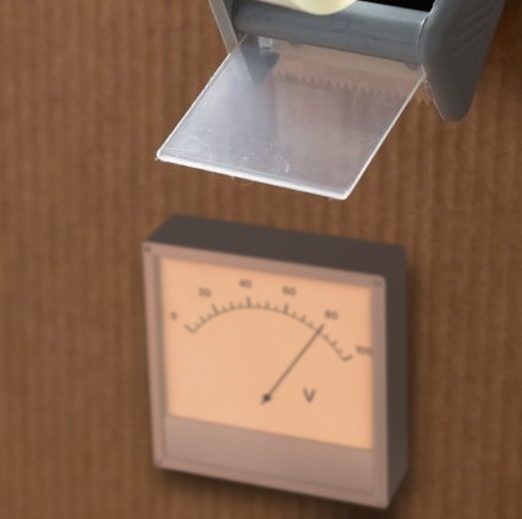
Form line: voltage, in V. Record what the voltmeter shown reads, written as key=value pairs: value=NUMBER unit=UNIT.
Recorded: value=80 unit=V
